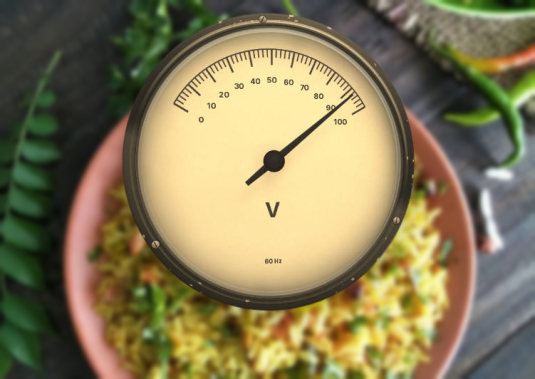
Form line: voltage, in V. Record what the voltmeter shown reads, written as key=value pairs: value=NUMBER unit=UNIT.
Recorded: value=92 unit=V
